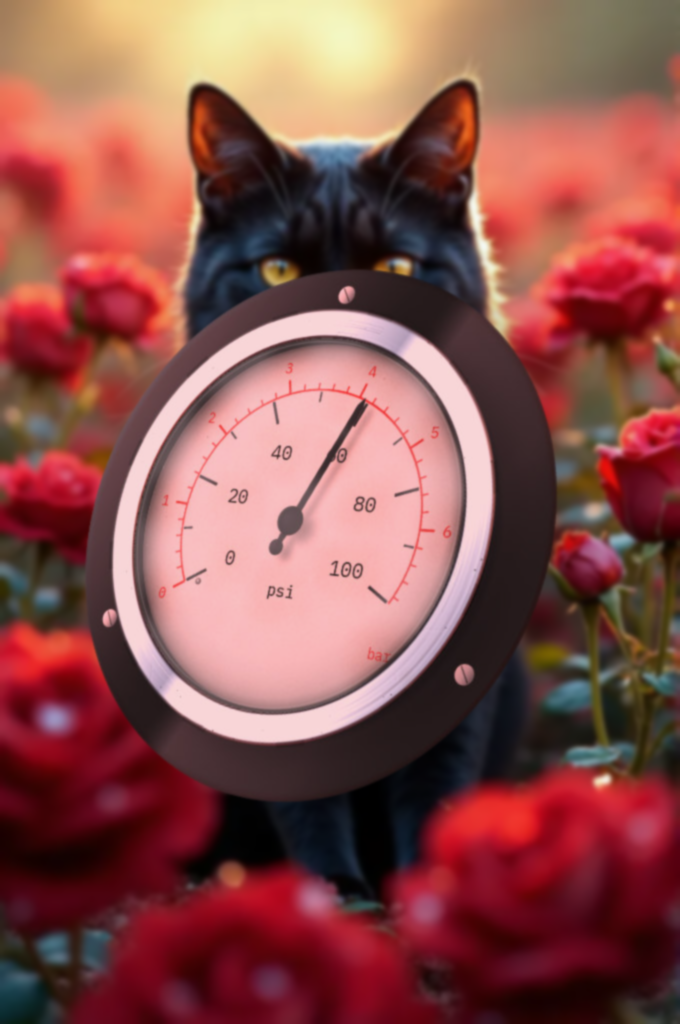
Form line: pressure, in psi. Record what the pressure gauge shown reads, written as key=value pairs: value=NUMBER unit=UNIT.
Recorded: value=60 unit=psi
